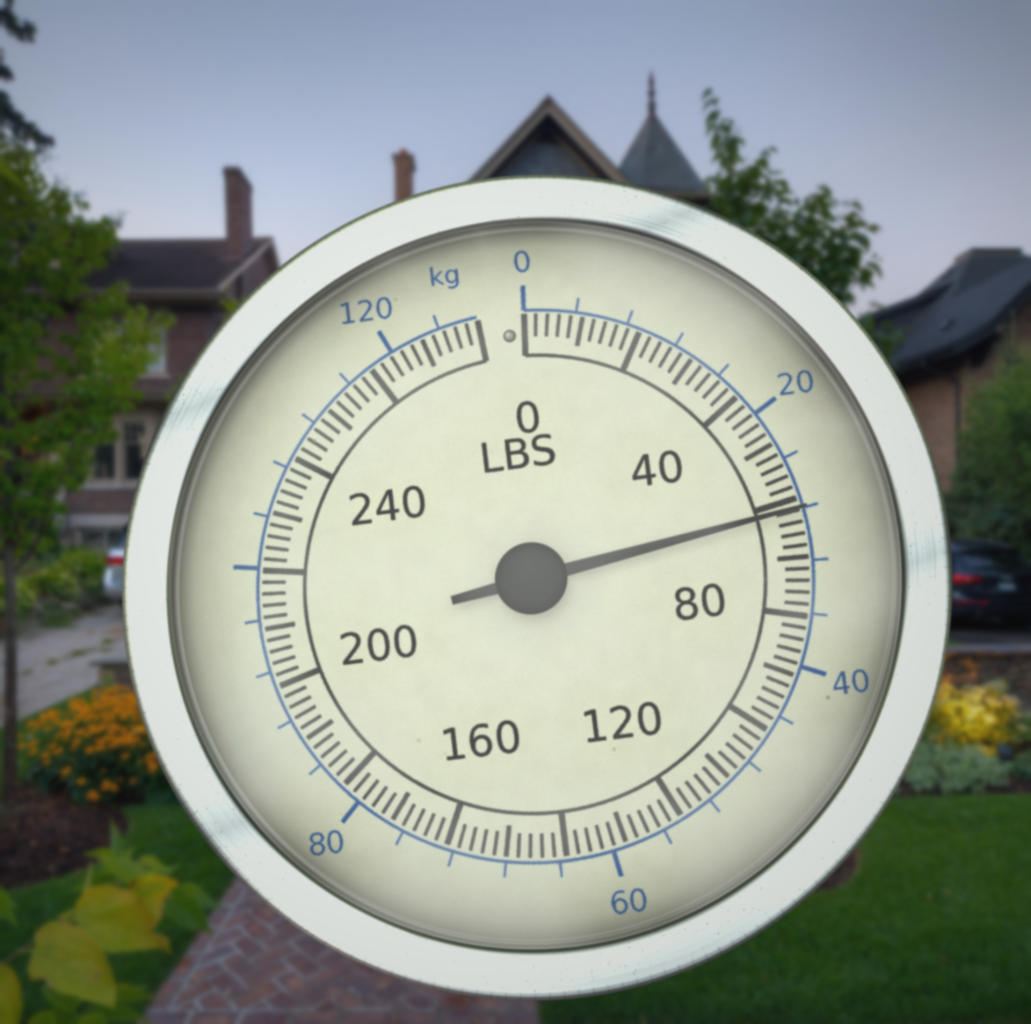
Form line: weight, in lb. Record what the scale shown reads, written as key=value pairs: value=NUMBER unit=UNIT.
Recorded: value=62 unit=lb
